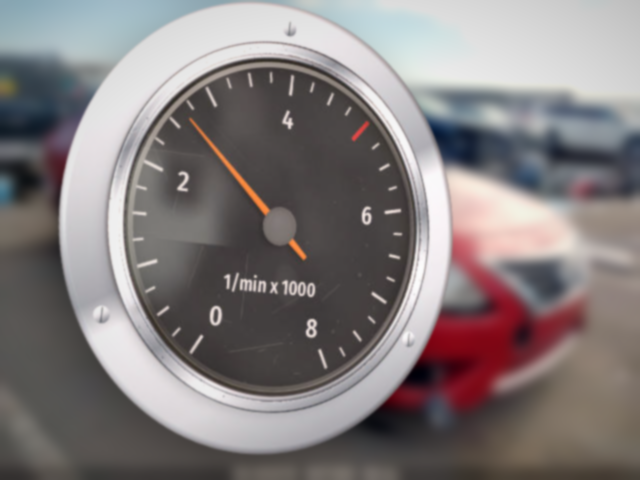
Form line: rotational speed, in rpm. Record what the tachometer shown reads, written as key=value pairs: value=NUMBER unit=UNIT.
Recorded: value=2625 unit=rpm
